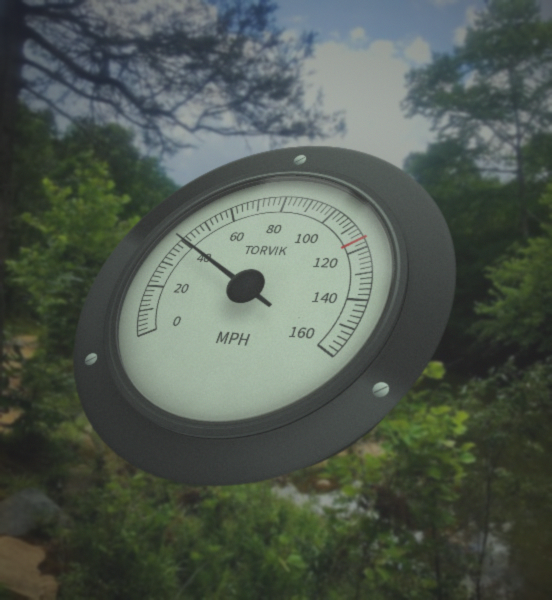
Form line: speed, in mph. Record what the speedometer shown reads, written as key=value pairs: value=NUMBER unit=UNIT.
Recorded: value=40 unit=mph
